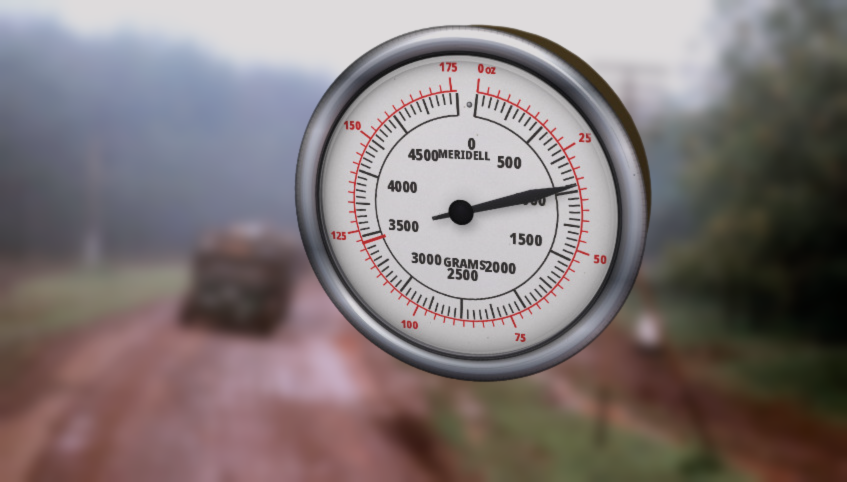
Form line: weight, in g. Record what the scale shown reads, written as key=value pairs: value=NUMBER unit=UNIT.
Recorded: value=950 unit=g
